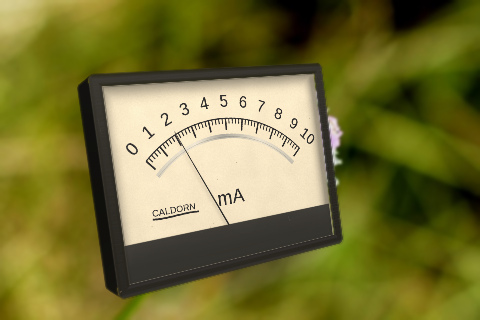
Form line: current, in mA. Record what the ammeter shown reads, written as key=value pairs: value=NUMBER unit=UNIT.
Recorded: value=2 unit=mA
